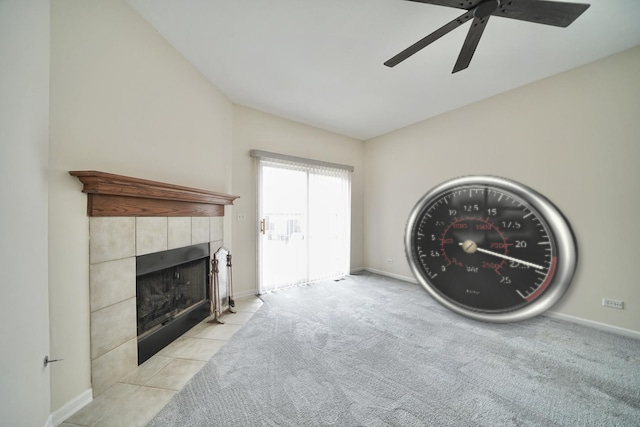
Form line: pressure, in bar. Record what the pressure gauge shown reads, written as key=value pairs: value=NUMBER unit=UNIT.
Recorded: value=22 unit=bar
